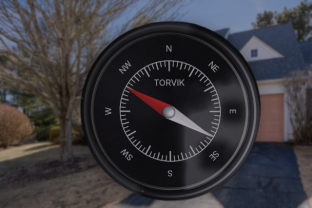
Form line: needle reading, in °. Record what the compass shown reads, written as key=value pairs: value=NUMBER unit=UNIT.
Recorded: value=300 unit=°
